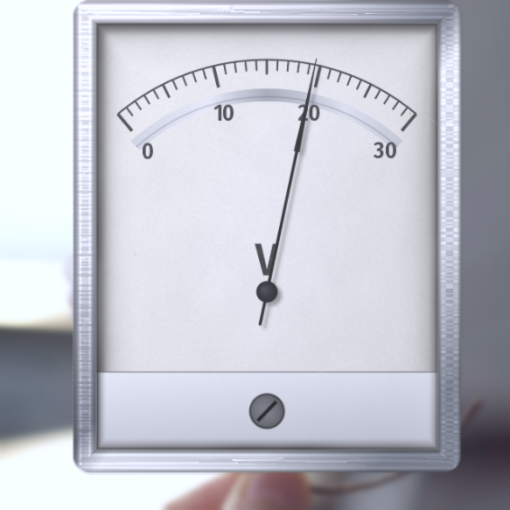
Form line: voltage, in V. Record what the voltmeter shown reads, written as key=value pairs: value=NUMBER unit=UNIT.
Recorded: value=19.5 unit=V
